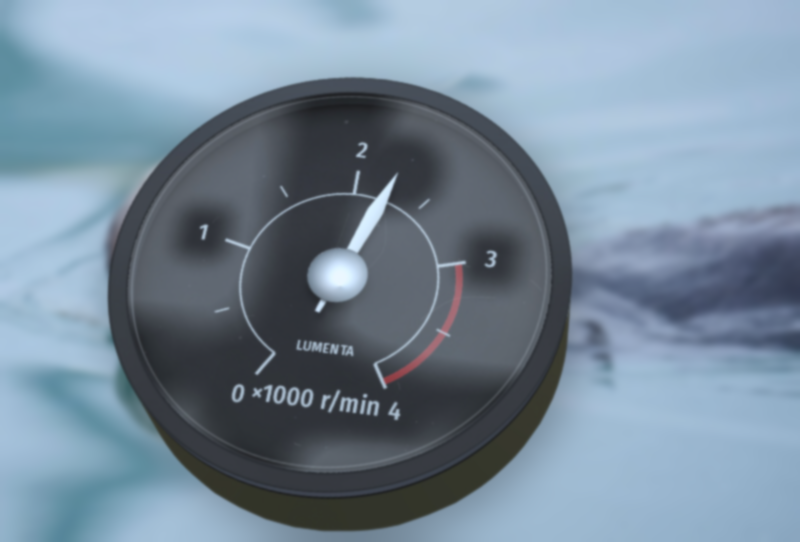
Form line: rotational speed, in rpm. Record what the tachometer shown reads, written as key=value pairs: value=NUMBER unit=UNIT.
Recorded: value=2250 unit=rpm
